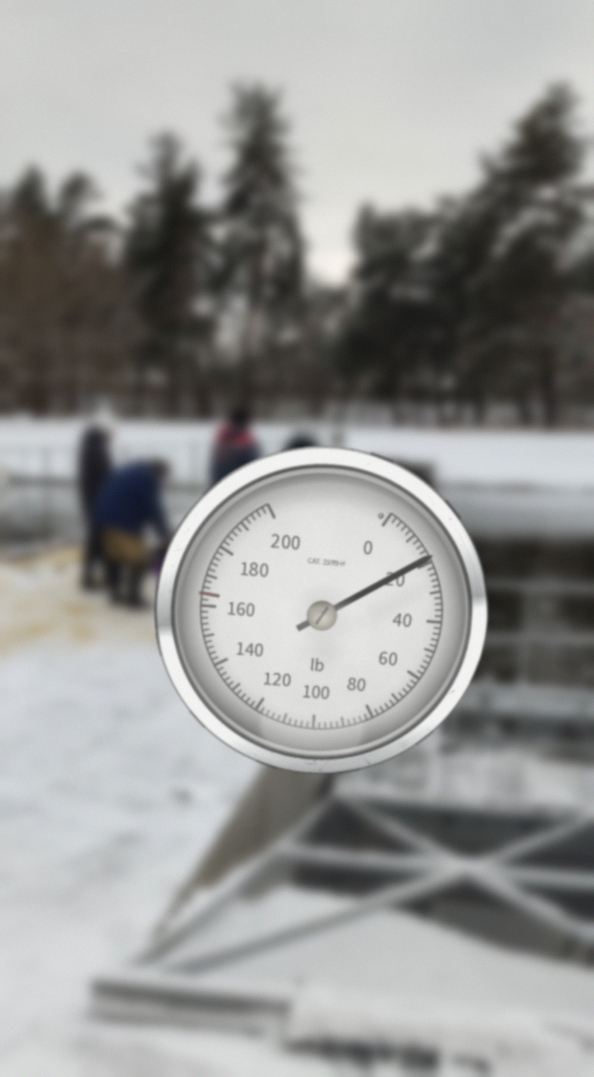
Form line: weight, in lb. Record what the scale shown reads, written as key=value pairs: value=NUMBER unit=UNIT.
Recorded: value=18 unit=lb
